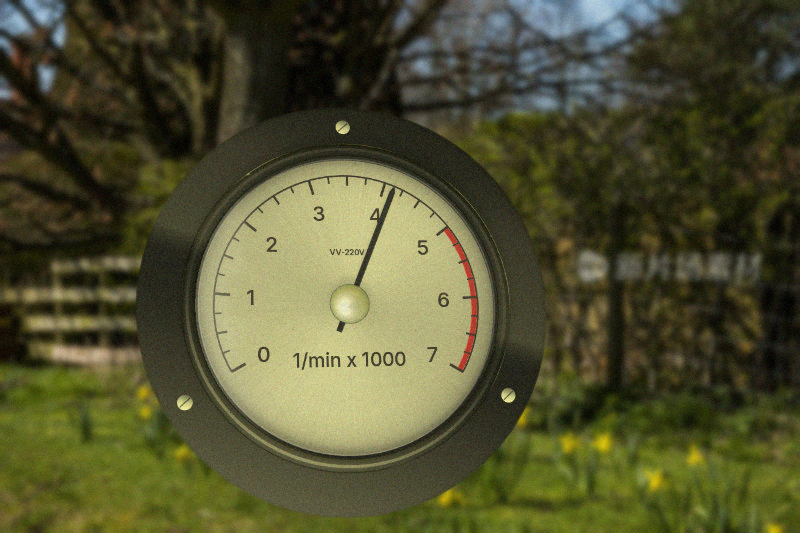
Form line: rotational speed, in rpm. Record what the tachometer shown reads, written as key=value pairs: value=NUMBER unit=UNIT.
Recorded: value=4125 unit=rpm
